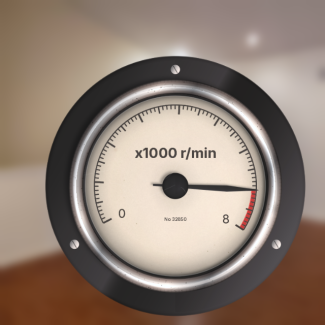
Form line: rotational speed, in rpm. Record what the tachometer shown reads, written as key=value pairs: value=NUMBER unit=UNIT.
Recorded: value=7000 unit=rpm
